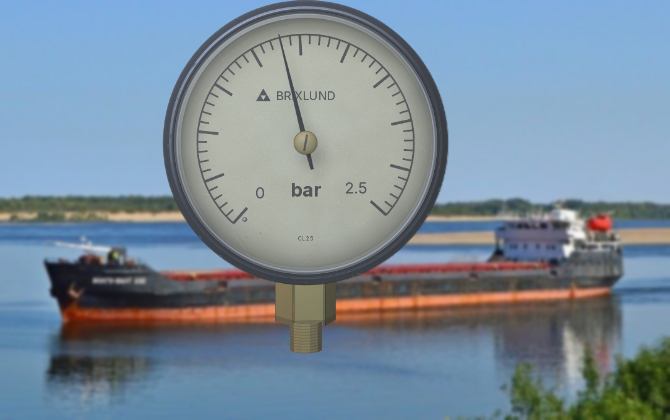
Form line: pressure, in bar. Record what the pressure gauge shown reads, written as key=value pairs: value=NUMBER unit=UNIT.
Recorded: value=1.15 unit=bar
